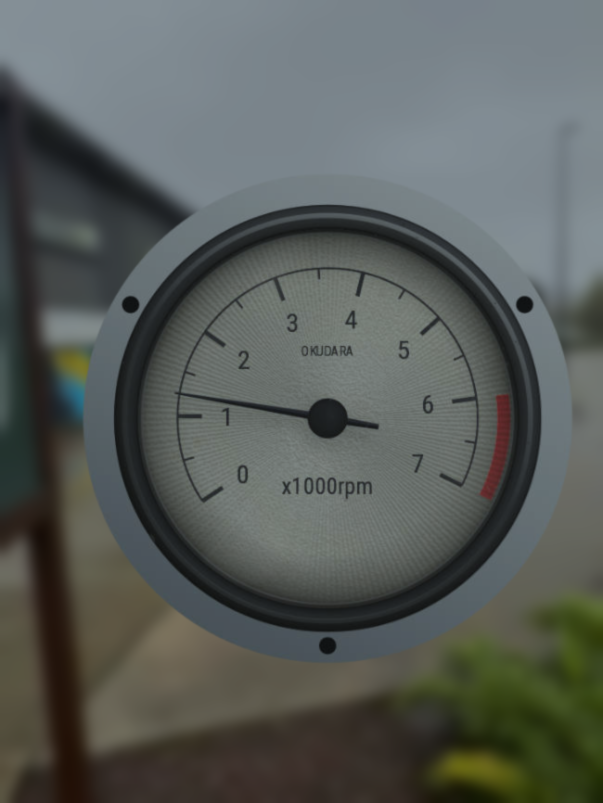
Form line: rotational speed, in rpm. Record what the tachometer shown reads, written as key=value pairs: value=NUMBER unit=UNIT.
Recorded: value=1250 unit=rpm
